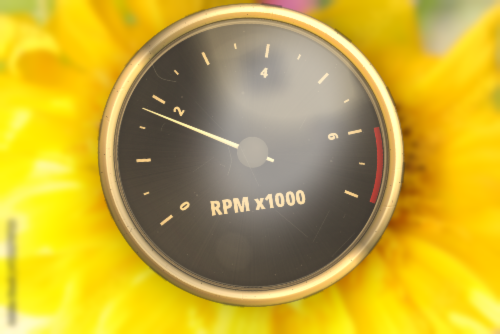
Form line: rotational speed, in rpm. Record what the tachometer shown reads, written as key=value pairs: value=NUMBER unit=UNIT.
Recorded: value=1750 unit=rpm
